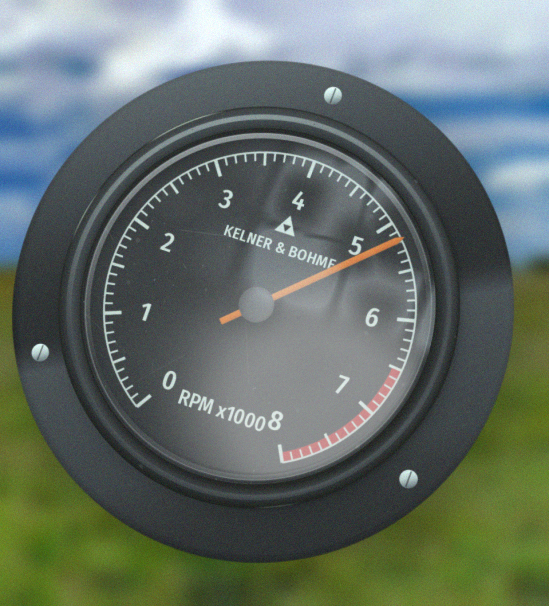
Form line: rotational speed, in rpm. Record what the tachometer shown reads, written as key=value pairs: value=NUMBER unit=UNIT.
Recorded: value=5200 unit=rpm
